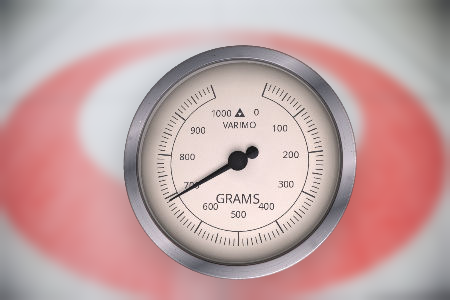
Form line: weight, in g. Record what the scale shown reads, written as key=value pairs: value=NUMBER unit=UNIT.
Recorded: value=690 unit=g
